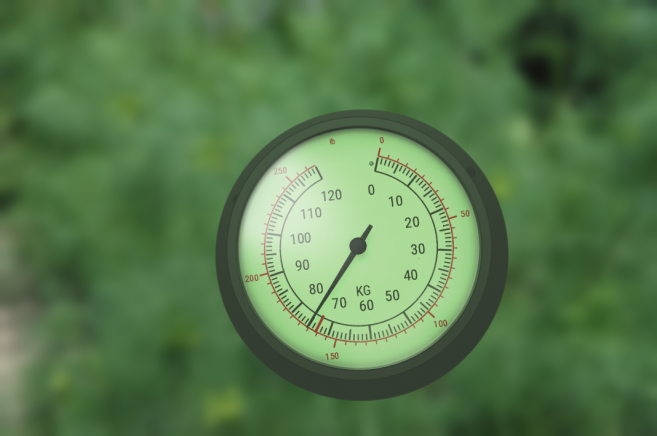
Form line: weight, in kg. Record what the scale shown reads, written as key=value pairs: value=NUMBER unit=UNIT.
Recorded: value=75 unit=kg
